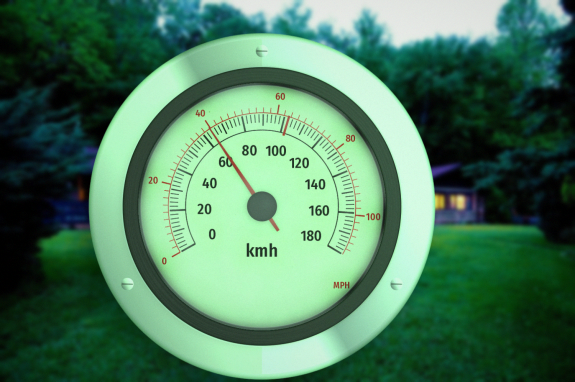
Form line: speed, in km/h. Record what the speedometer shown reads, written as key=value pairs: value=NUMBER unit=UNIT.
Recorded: value=64 unit=km/h
